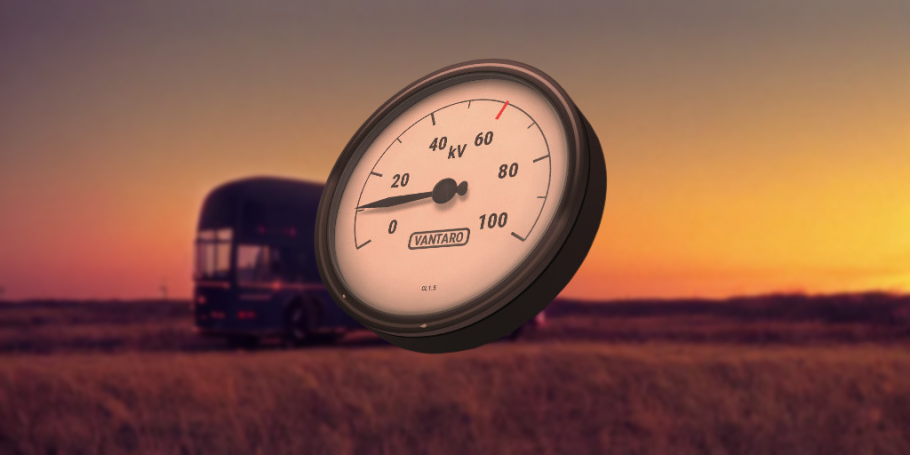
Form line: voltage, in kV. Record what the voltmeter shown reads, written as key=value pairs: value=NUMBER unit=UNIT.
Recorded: value=10 unit=kV
